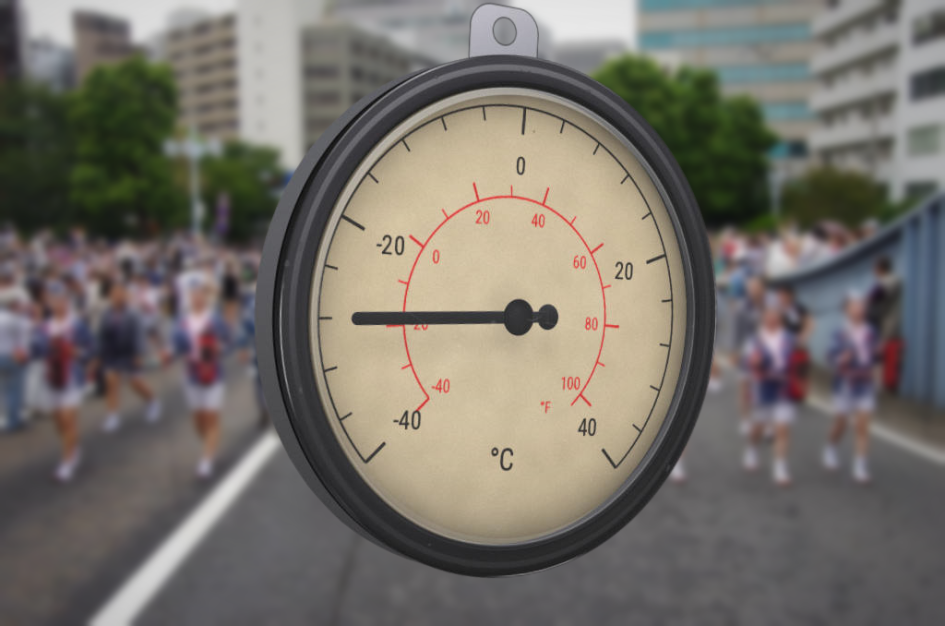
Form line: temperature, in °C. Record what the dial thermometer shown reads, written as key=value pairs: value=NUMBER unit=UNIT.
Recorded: value=-28 unit=°C
